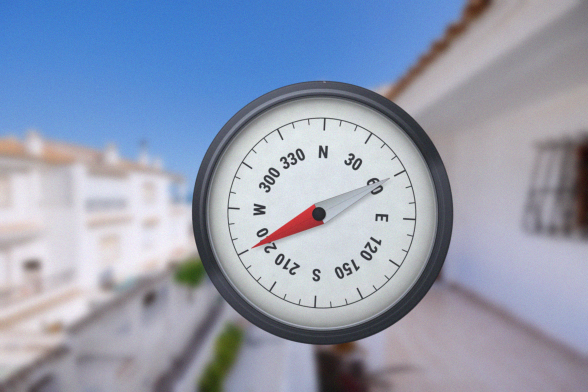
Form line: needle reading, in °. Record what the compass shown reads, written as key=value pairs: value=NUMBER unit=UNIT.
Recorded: value=240 unit=°
